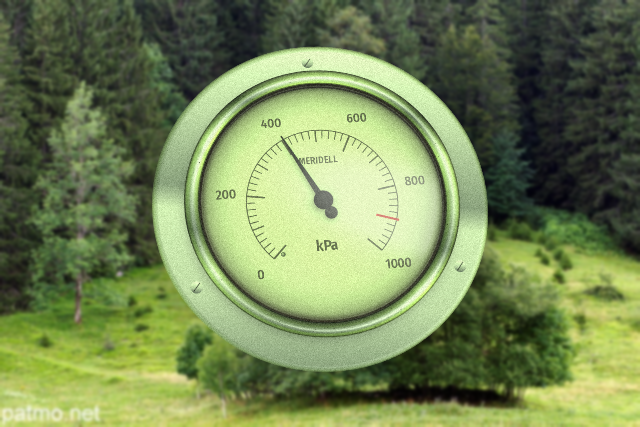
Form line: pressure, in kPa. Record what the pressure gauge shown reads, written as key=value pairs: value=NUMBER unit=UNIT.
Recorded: value=400 unit=kPa
